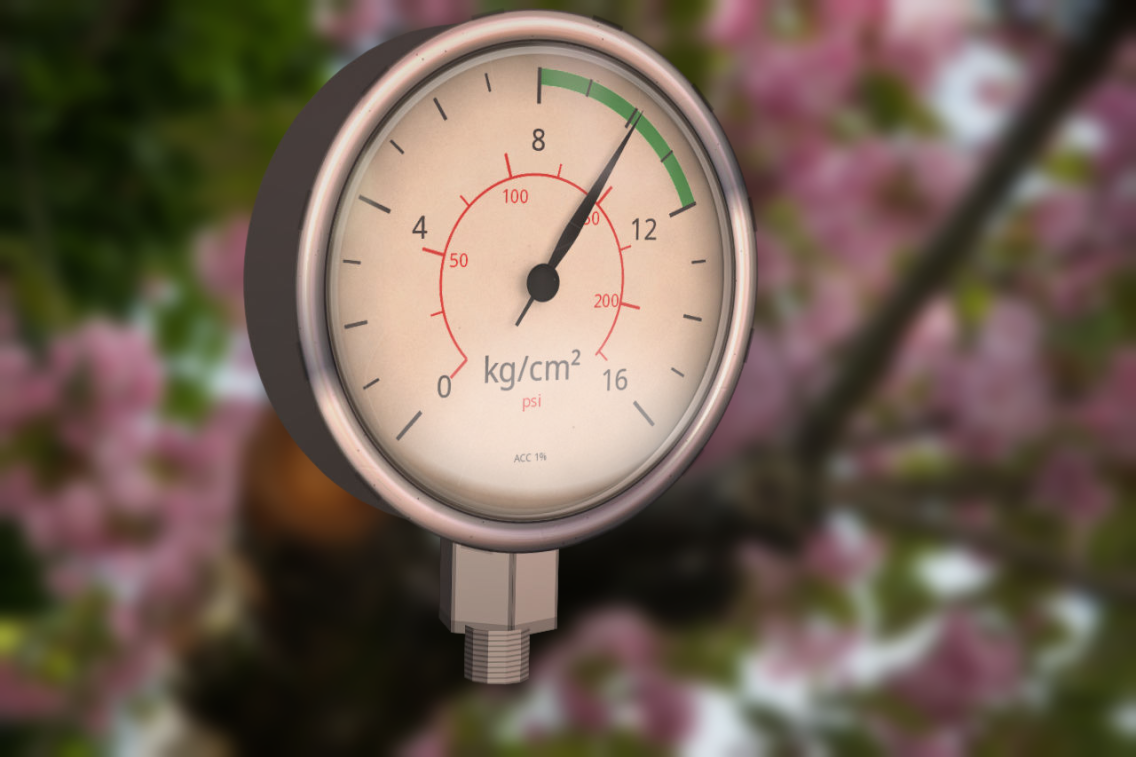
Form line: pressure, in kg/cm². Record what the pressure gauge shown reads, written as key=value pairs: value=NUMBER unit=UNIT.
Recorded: value=10 unit=kg/cm²
